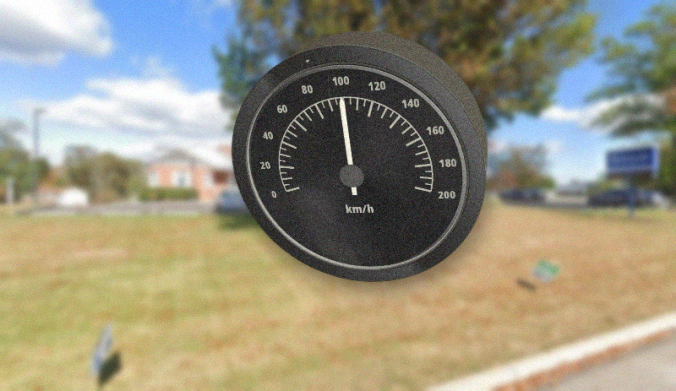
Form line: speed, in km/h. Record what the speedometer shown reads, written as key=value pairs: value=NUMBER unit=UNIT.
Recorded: value=100 unit=km/h
